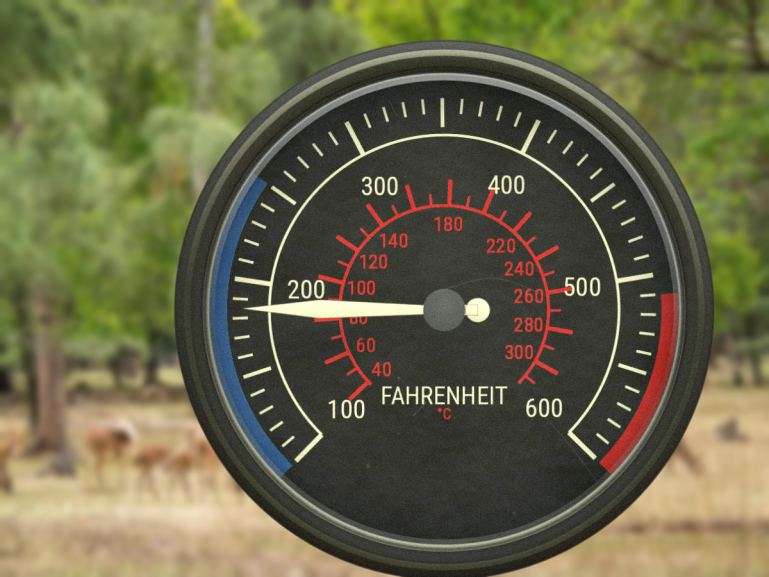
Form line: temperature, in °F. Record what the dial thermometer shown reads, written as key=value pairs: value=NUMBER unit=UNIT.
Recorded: value=185 unit=°F
